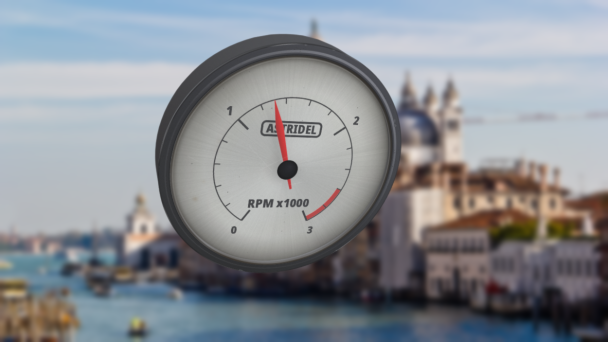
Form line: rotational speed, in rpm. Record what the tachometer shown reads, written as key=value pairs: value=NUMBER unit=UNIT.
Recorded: value=1300 unit=rpm
